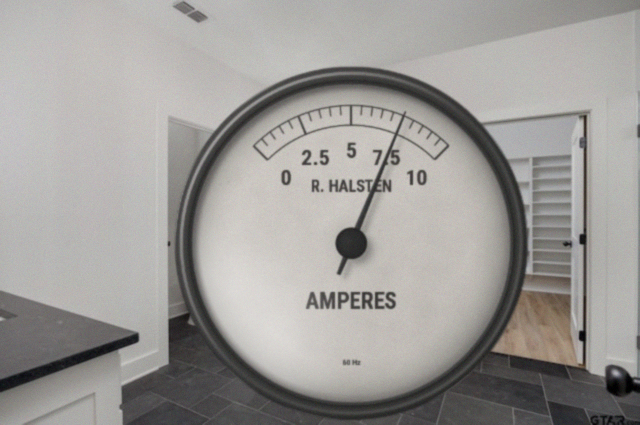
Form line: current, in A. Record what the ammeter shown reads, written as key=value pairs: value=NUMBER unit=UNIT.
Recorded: value=7.5 unit=A
